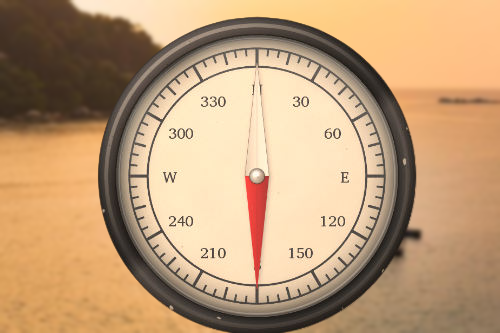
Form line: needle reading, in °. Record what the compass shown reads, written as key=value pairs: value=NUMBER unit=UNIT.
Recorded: value=180 unit=°
